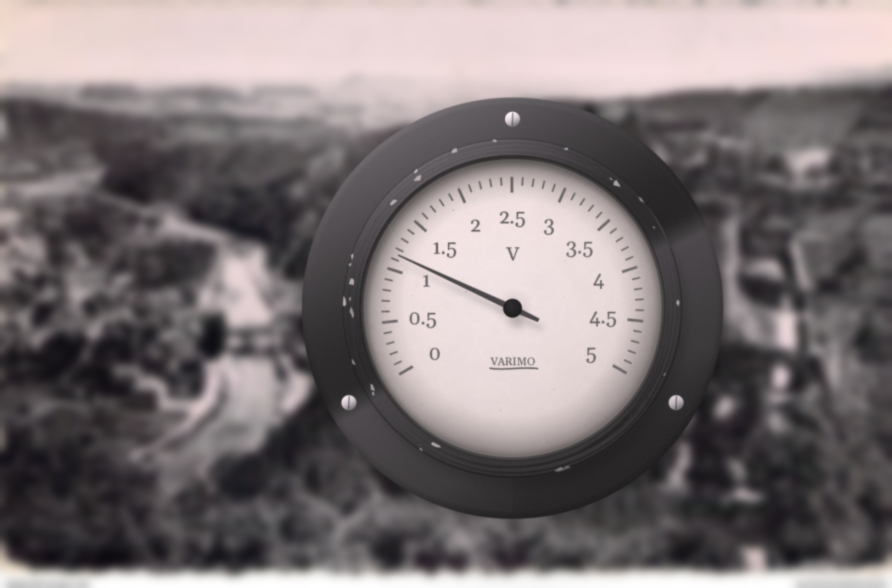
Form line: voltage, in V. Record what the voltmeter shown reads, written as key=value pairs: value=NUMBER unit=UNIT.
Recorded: value=1.15 unit=V
